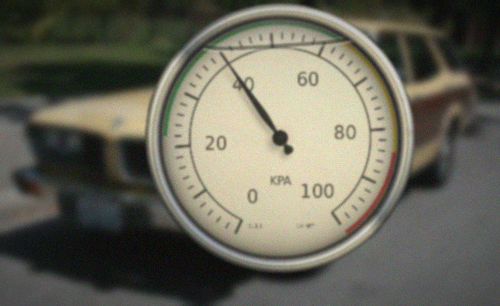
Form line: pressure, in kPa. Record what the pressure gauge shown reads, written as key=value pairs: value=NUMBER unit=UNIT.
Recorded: value=40 unit=kPa
